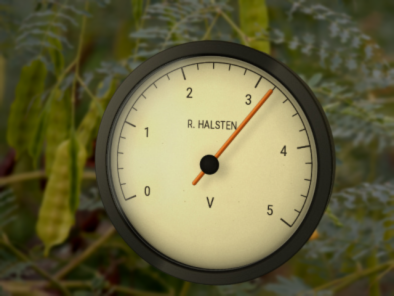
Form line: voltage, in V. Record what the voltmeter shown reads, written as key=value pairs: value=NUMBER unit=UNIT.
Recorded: value=3.2 unit=V
